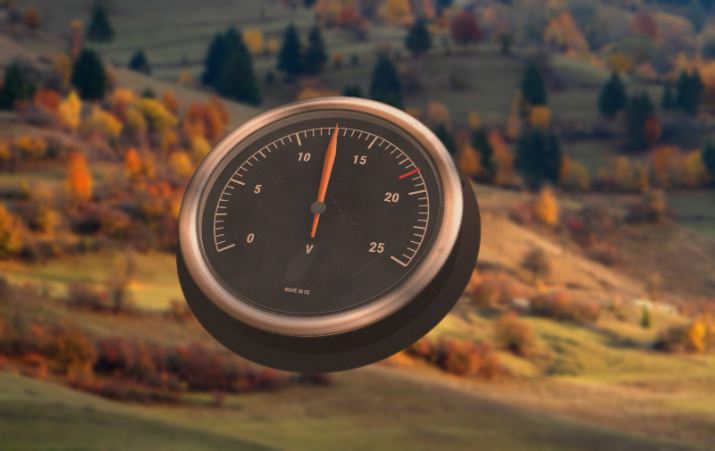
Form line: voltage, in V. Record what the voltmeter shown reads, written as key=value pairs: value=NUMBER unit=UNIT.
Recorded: value=12.5 unit=V
